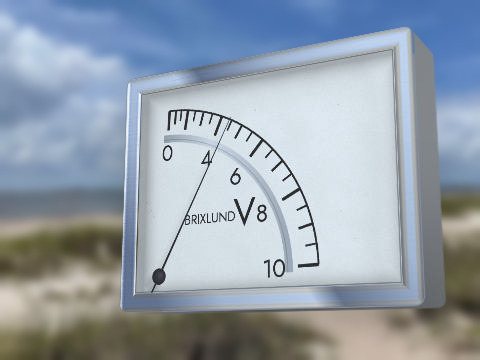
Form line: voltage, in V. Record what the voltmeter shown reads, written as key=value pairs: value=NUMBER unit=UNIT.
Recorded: value=4.5 unit=V
